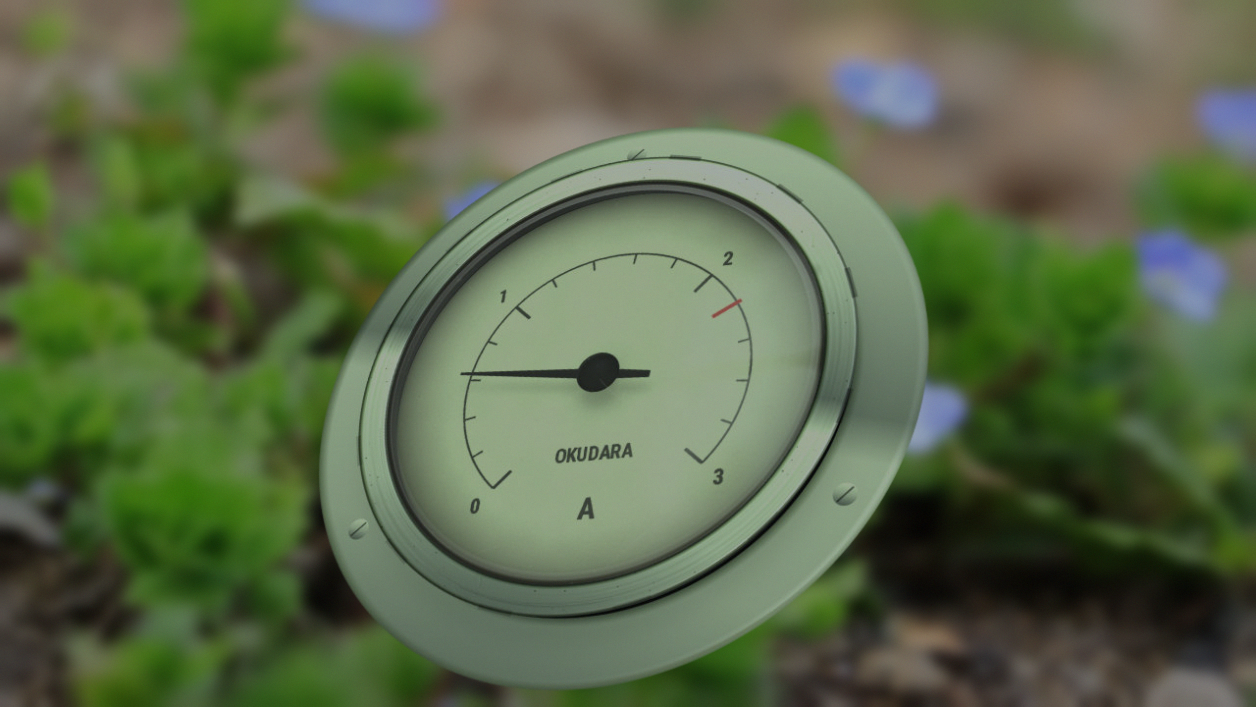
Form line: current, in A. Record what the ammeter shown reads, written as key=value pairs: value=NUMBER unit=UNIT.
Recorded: value=0.6 unit=A
